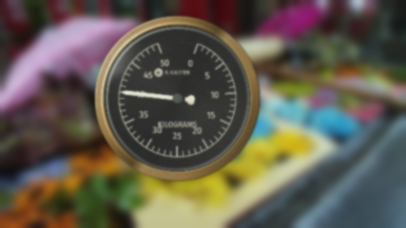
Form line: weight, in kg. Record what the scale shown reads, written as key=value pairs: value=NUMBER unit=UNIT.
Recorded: value=40 unit=kg
